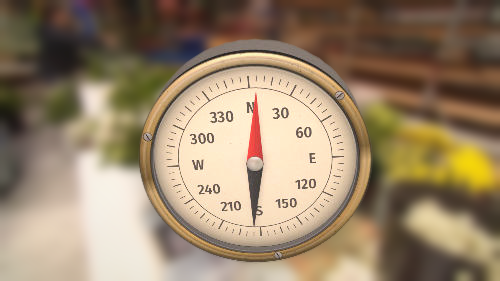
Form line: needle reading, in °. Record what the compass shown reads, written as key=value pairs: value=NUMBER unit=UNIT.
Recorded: value=5 unit=°
